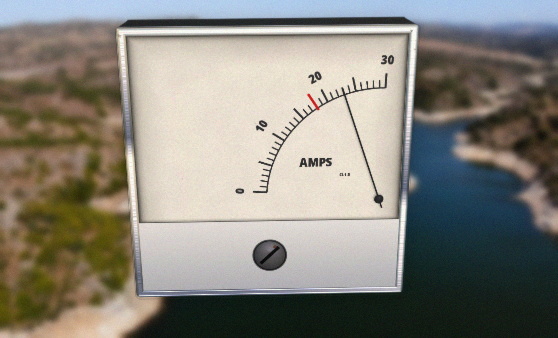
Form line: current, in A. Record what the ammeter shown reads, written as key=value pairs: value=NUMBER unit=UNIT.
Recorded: value=23 unit=A
